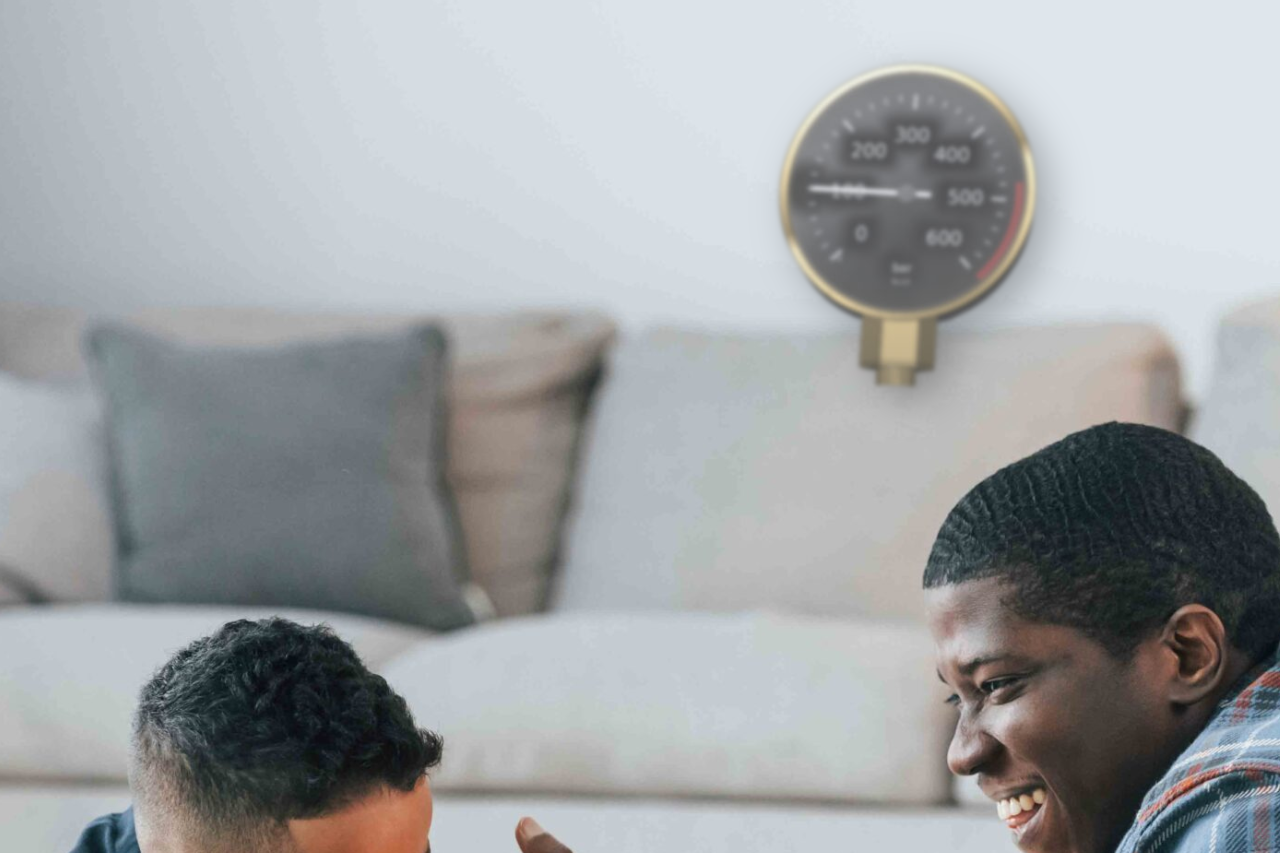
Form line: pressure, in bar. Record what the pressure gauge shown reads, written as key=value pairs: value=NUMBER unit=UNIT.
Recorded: value=100 unit=bar
